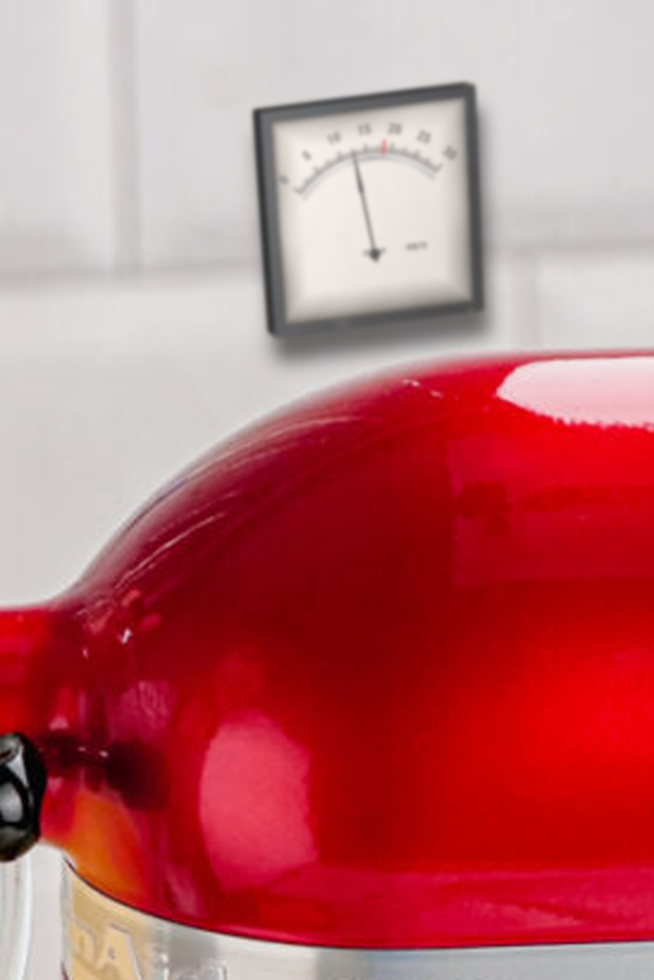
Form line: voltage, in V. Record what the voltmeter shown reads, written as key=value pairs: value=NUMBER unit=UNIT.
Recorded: value=12.5 unit=V
